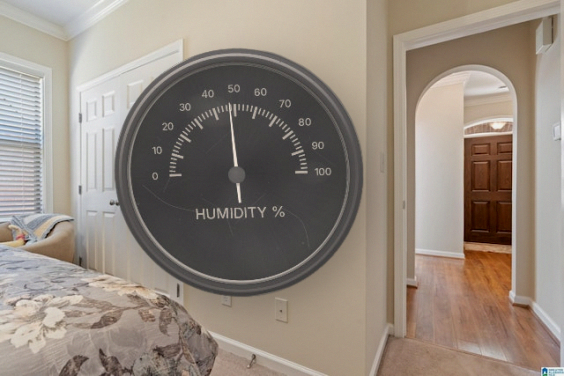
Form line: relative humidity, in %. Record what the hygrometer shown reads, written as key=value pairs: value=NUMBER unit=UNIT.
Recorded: value=48 unit=%
